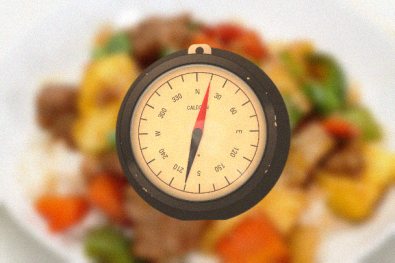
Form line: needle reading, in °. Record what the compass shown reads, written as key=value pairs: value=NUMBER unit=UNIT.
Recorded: value=15 unit=°
